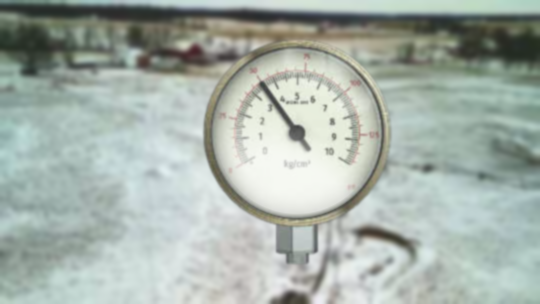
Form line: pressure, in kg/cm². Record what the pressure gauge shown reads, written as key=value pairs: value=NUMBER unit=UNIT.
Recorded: value=3.5 unit=kg/cm²
